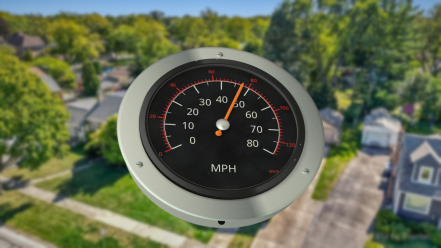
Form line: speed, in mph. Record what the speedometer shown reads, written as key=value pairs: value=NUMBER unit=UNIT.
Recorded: value=47.5 unit=mph
